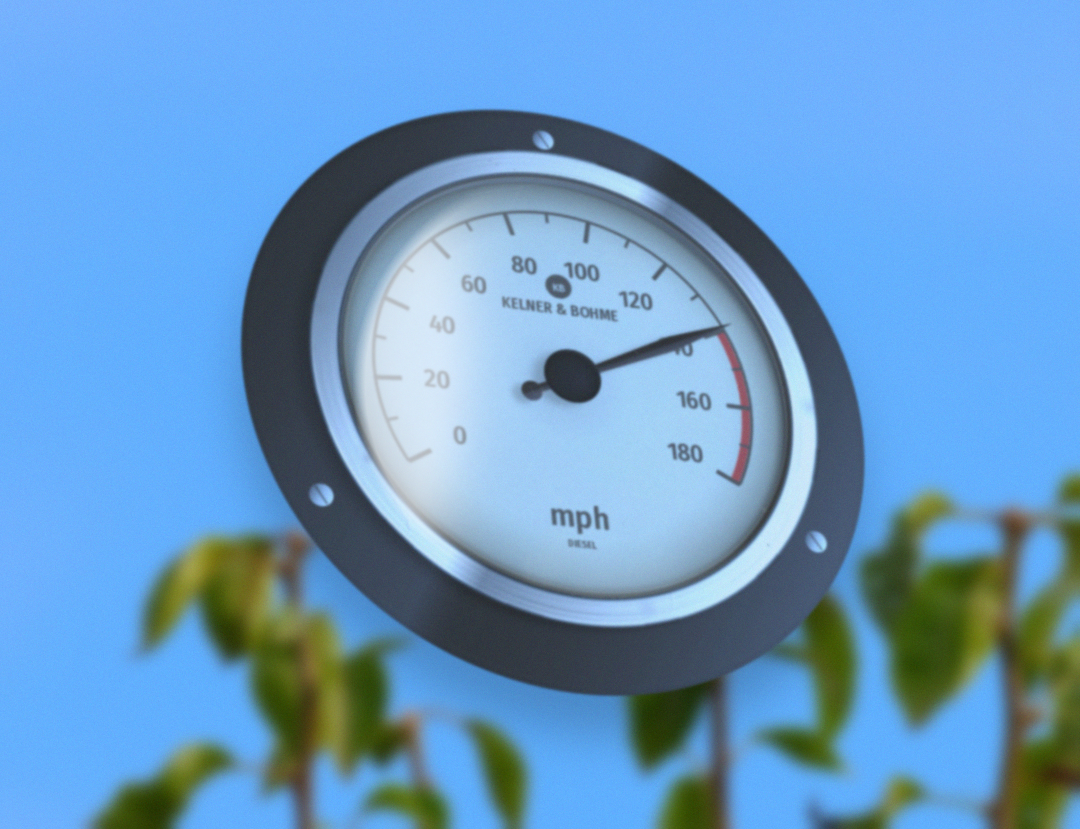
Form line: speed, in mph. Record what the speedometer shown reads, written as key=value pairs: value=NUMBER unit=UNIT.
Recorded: value=140 unit=mph
